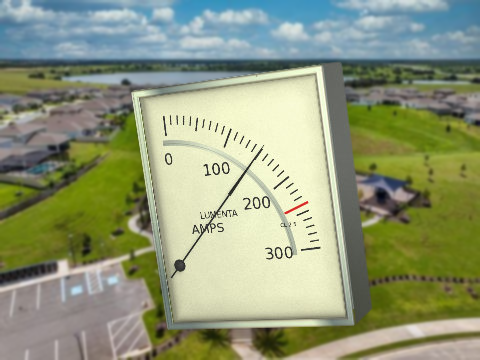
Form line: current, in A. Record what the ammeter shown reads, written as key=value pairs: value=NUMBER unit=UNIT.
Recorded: value=150 unit=A
